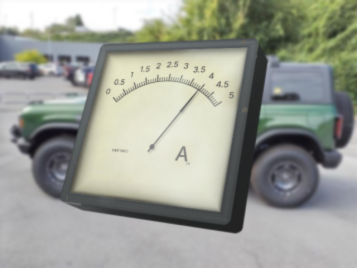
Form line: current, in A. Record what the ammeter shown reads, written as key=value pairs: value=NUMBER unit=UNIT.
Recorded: value=4 unit=A
